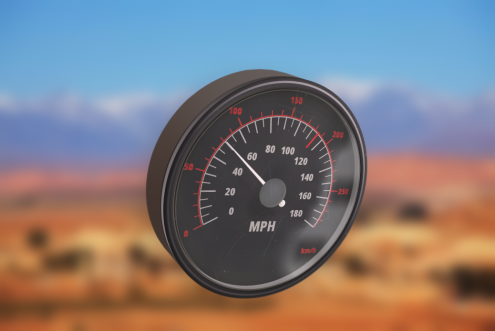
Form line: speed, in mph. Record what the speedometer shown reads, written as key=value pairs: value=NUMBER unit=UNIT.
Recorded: value=50 unit=mph
